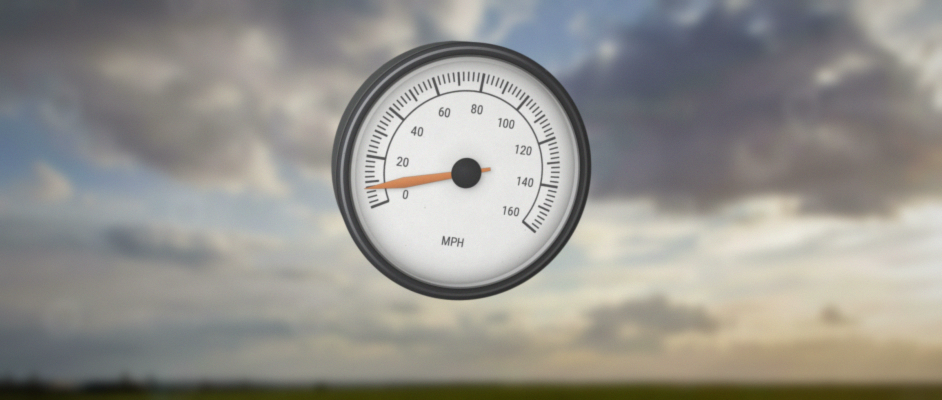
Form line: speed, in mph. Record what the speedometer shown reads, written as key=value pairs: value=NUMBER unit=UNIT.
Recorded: value=8 unit=mph
